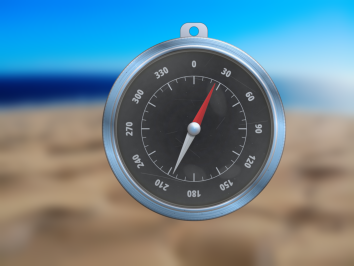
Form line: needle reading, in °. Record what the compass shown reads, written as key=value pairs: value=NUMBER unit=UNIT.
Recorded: value=25 unit=°
